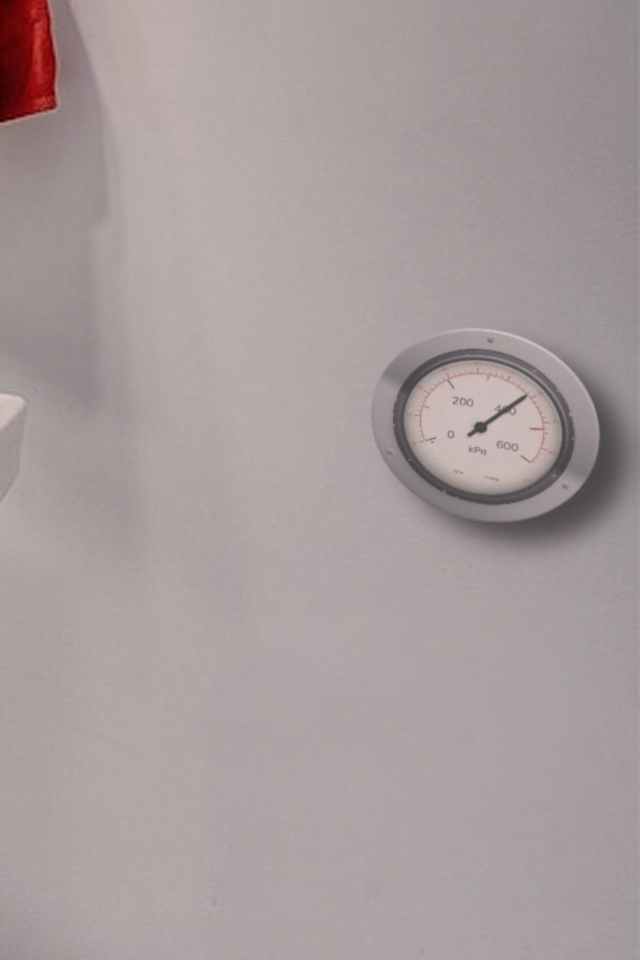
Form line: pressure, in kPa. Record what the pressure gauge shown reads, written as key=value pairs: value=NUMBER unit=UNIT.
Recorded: value=400 unit=kPa
